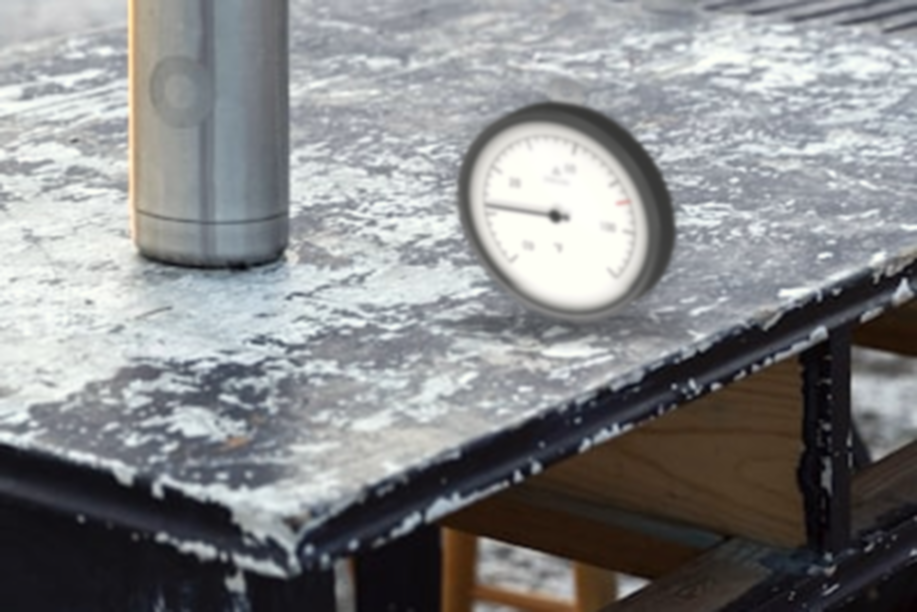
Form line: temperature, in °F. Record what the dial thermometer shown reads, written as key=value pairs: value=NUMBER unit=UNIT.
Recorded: value=4 unit=°F
